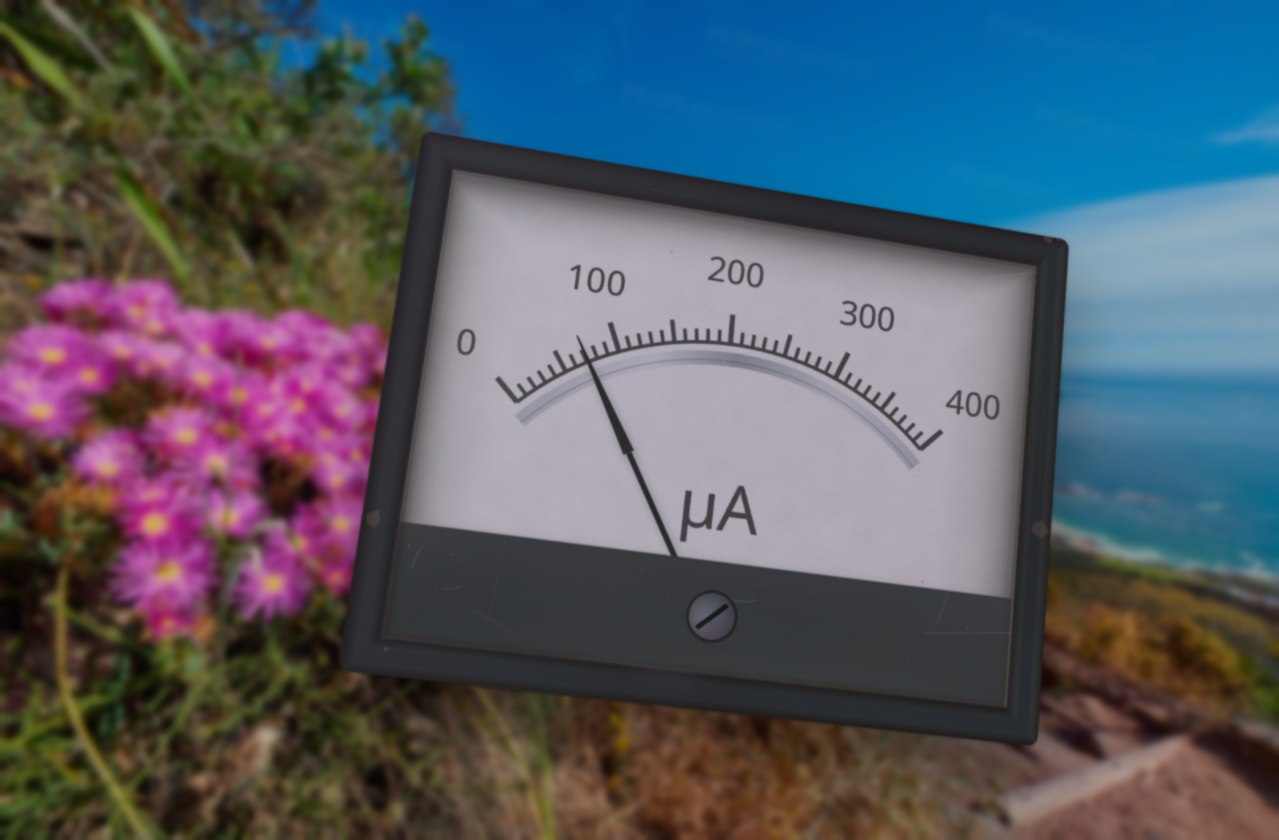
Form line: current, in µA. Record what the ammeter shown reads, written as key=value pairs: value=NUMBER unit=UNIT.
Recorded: value=70 unit=µA
